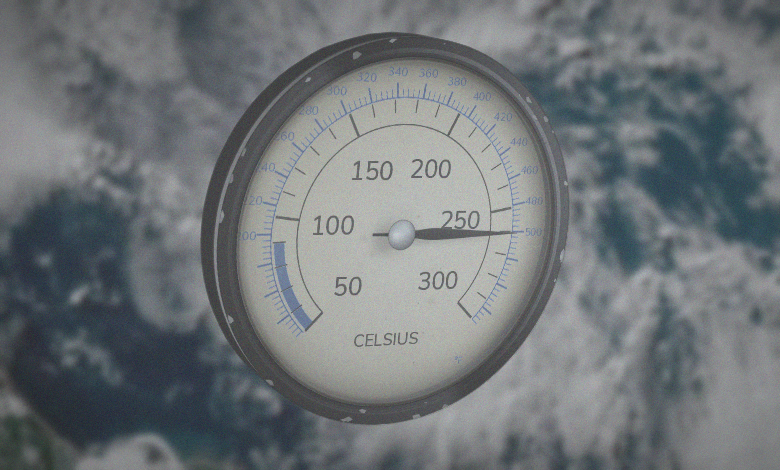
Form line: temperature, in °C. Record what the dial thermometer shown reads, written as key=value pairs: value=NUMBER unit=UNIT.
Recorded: value=260 unit=°C
